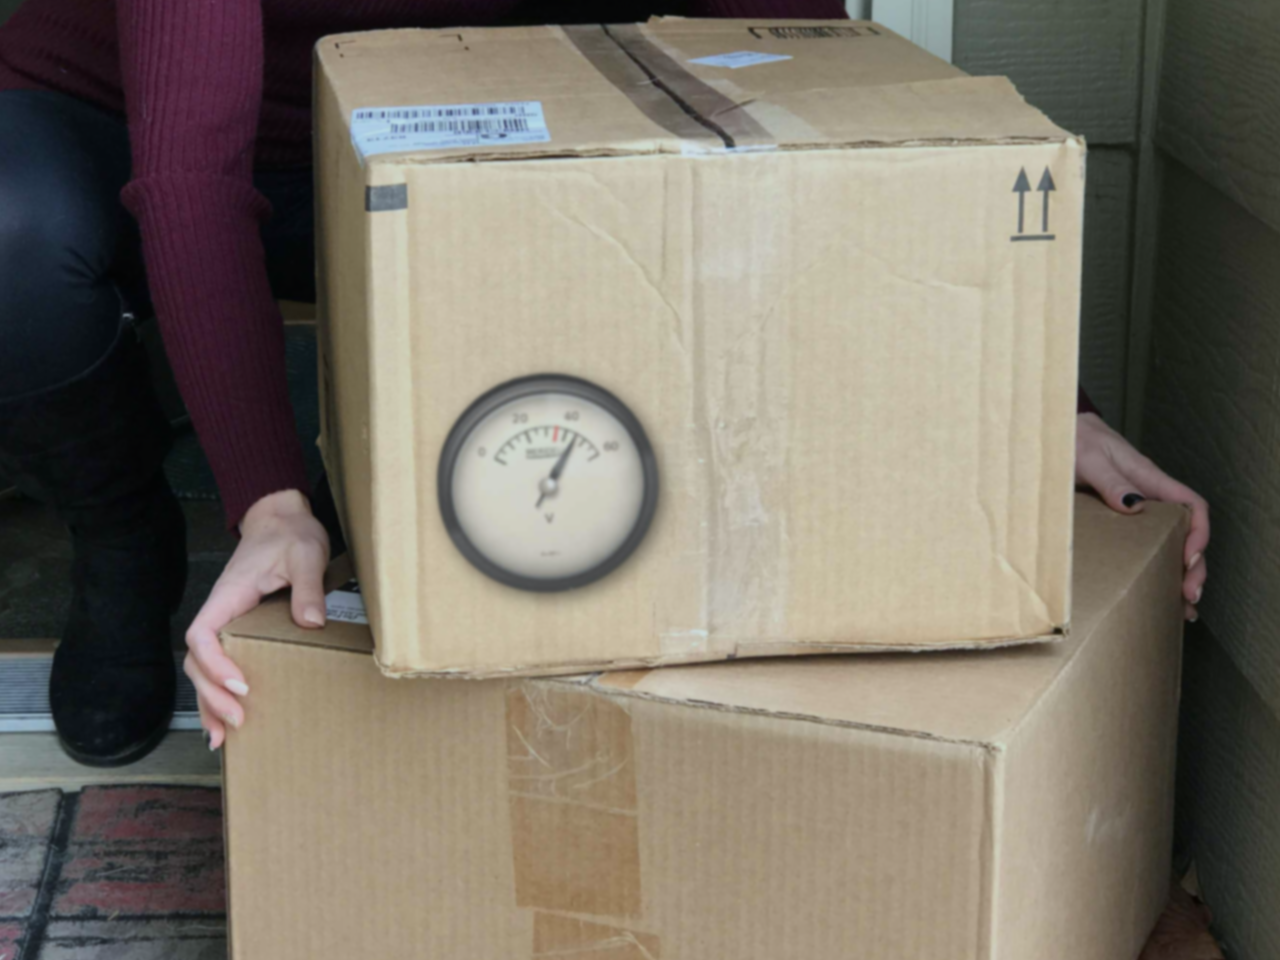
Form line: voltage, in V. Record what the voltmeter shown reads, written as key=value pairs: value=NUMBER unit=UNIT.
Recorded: value=45 unit=V
